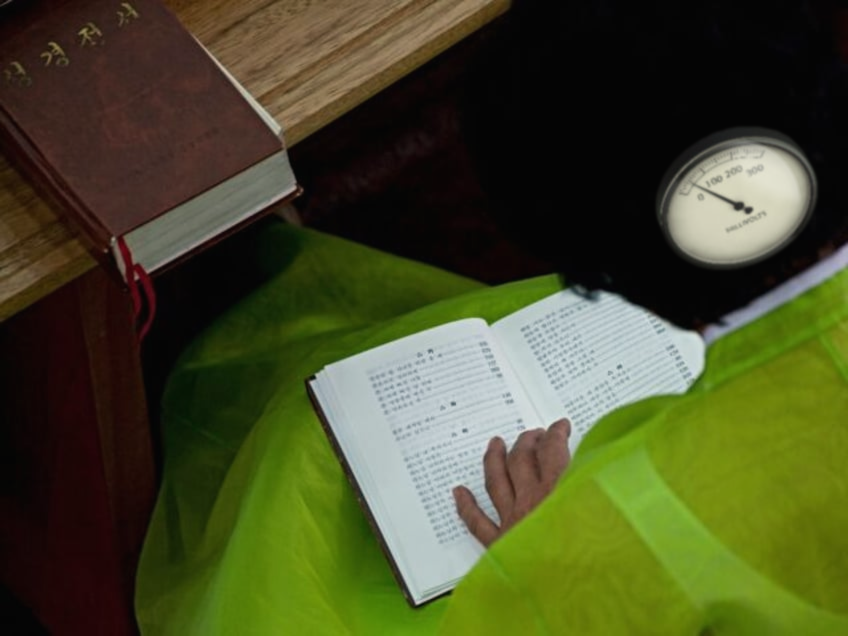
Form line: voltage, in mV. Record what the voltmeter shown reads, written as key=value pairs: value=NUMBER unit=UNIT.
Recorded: value=50 unit=mV
